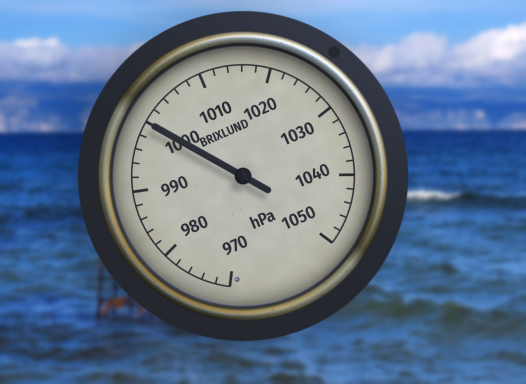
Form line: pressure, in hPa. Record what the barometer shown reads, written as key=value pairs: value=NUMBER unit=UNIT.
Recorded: value=1000 unit=hPa
